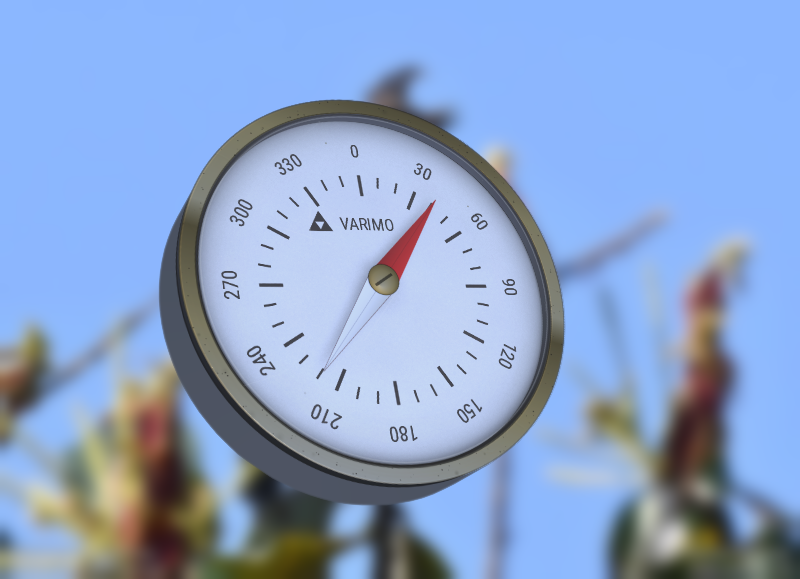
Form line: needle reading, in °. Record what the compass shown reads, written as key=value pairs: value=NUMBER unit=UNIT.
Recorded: value=40 unit=°
